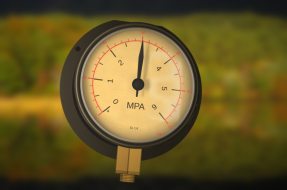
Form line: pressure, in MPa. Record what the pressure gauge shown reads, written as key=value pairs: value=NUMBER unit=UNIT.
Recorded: value=3 unit=MPa
